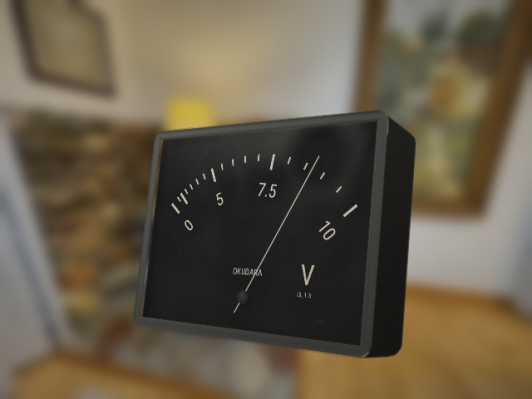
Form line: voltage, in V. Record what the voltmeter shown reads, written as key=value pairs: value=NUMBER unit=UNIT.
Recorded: value=8.75 unit=V
